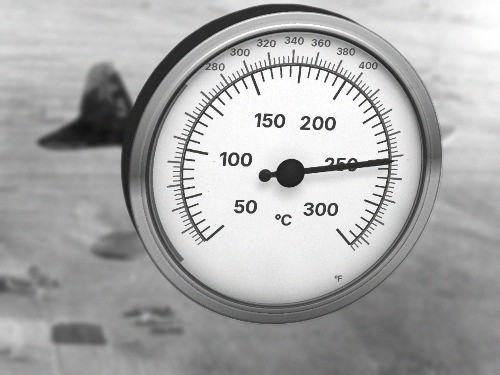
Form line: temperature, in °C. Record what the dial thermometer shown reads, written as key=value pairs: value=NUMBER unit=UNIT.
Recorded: value=250 unit=°C
